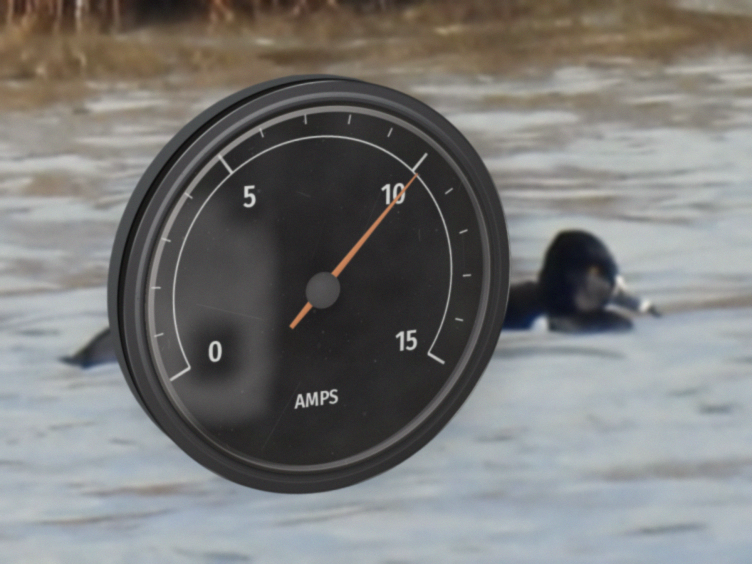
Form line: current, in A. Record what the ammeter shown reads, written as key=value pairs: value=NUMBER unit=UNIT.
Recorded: value=10 unit=A
